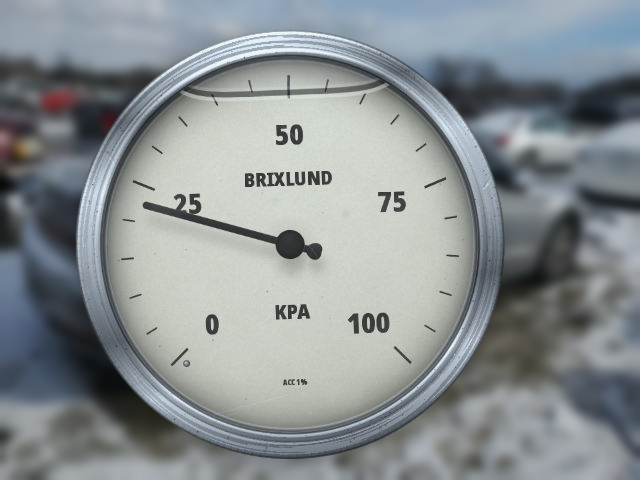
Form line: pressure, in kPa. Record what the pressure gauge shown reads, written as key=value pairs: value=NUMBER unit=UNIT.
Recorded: value=22.5 unit=kPa
